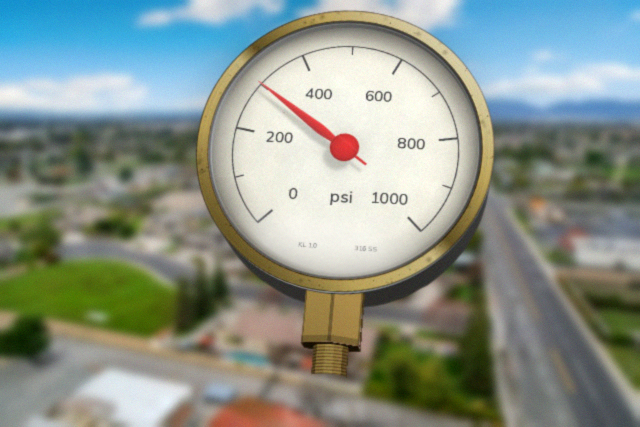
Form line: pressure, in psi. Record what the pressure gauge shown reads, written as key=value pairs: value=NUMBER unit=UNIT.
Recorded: value=300 unit=psi
